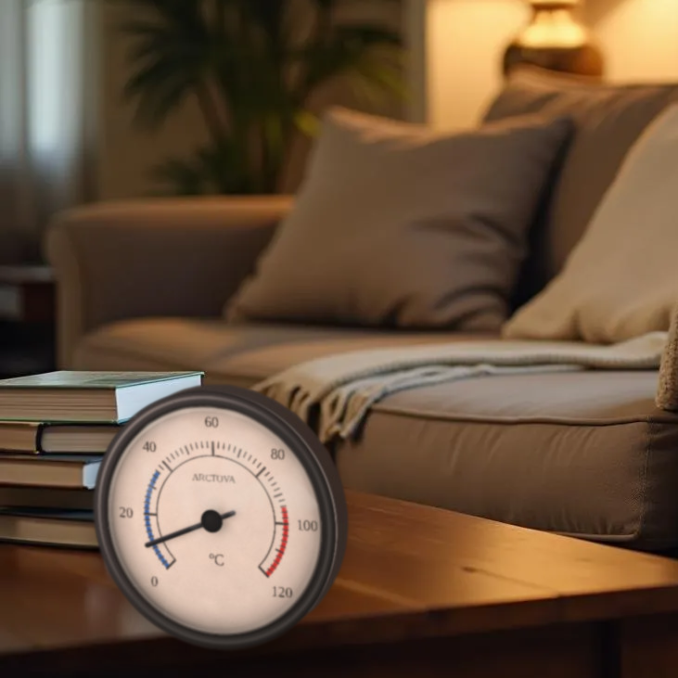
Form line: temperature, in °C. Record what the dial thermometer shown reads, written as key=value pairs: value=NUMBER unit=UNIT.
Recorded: value=10 unit=°C
